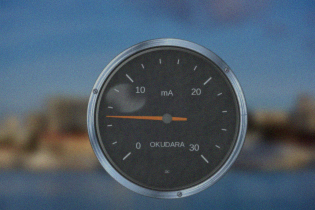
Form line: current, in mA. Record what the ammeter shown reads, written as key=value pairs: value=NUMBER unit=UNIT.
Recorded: value=5 unit=mA
